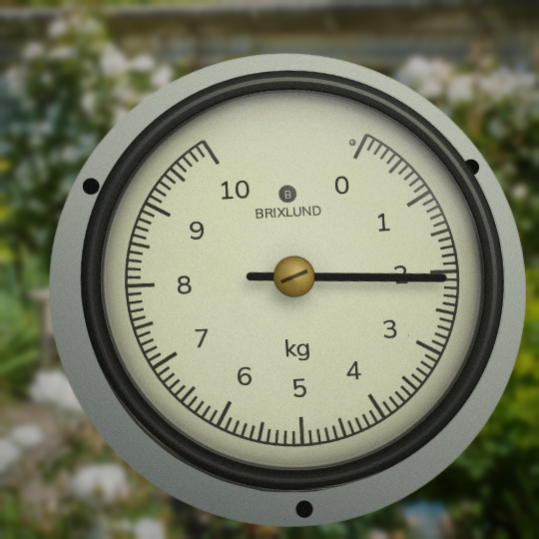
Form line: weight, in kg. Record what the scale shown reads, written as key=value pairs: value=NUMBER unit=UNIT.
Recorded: value=2.1 unit=kg
